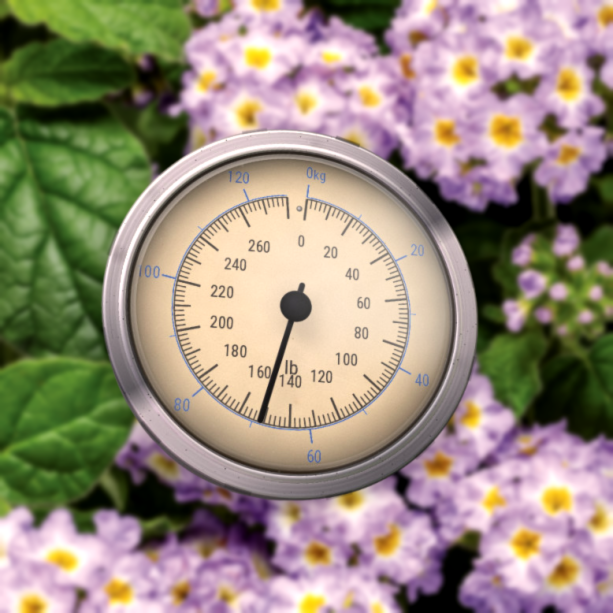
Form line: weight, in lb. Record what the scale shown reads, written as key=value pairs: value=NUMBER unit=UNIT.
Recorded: value=152 unit=lb
